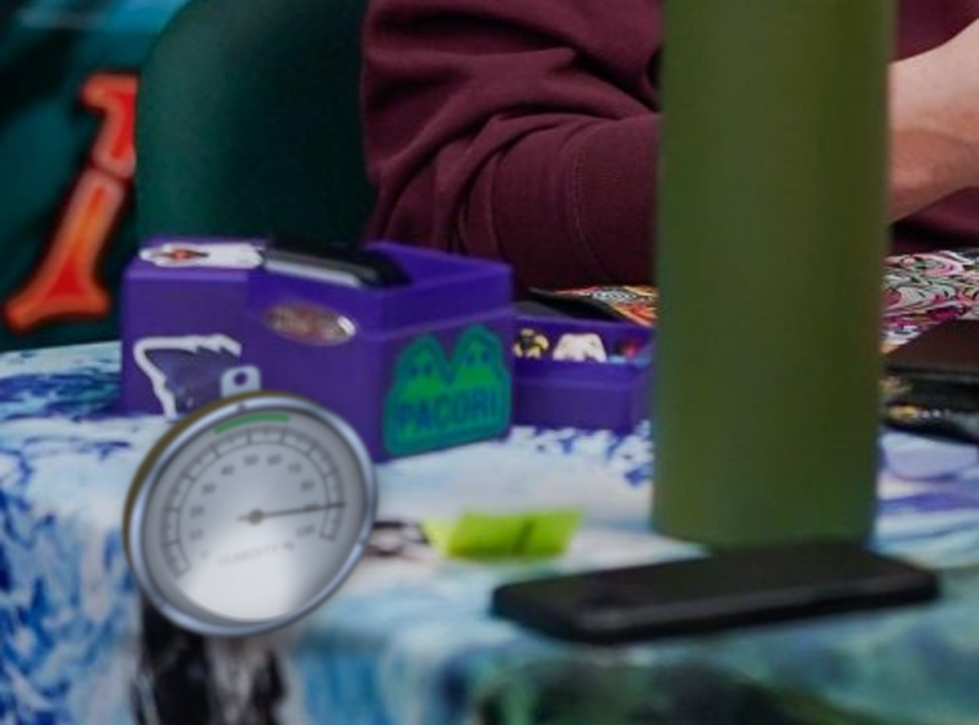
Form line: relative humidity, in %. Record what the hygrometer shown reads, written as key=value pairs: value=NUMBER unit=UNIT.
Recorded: value=90 unit=%
